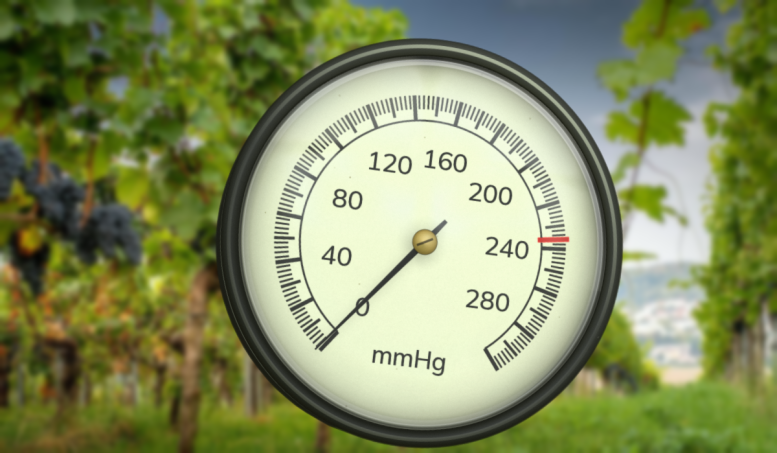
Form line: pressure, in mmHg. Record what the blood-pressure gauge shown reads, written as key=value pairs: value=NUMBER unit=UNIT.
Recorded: value=2 unit=mmHg
